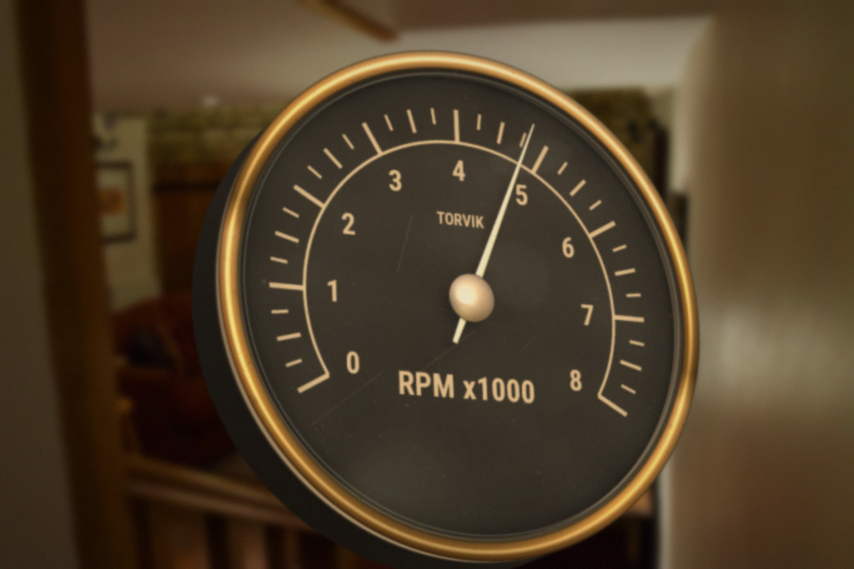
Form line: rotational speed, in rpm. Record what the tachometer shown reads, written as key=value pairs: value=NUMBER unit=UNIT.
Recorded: value=4750 unit=rpm
